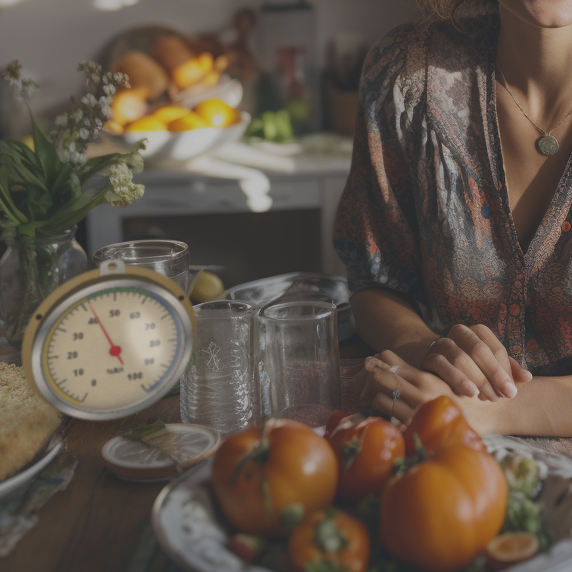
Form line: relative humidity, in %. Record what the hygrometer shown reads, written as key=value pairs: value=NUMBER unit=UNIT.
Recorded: value=42 unit=%
